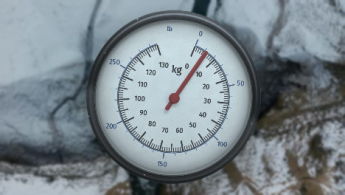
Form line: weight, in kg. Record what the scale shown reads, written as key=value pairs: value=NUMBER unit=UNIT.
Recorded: value=5 unit=kg
